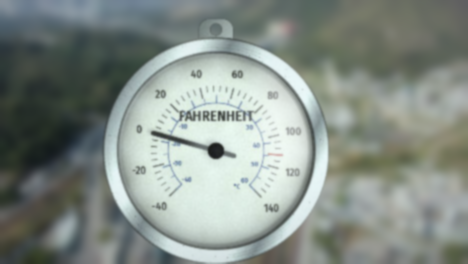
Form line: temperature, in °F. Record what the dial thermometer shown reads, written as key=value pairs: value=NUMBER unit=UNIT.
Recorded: value=0 unit=°F
